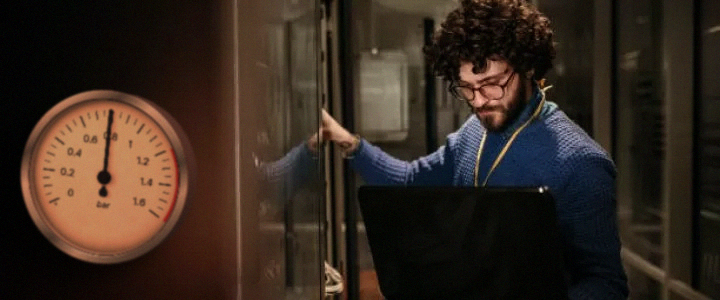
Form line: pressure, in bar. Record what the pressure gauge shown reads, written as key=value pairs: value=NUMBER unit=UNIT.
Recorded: value=0.8 unit=bar
